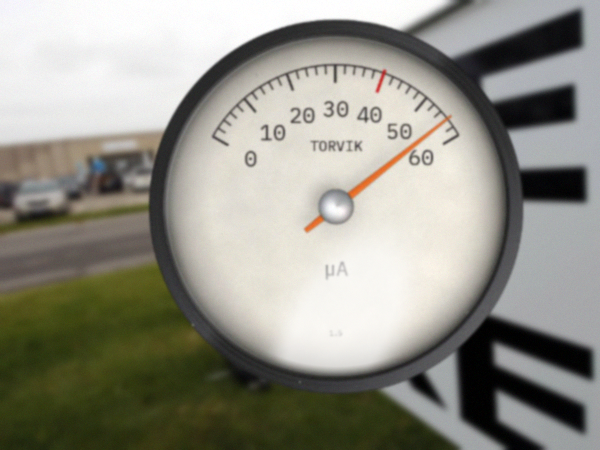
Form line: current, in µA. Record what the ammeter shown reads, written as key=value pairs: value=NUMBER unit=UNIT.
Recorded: value=56 unit=µA
